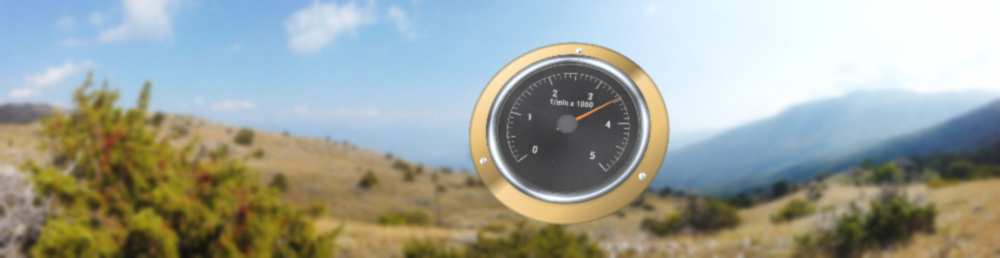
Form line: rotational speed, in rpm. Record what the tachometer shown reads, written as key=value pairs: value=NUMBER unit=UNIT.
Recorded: value=3500 unit=rpm
